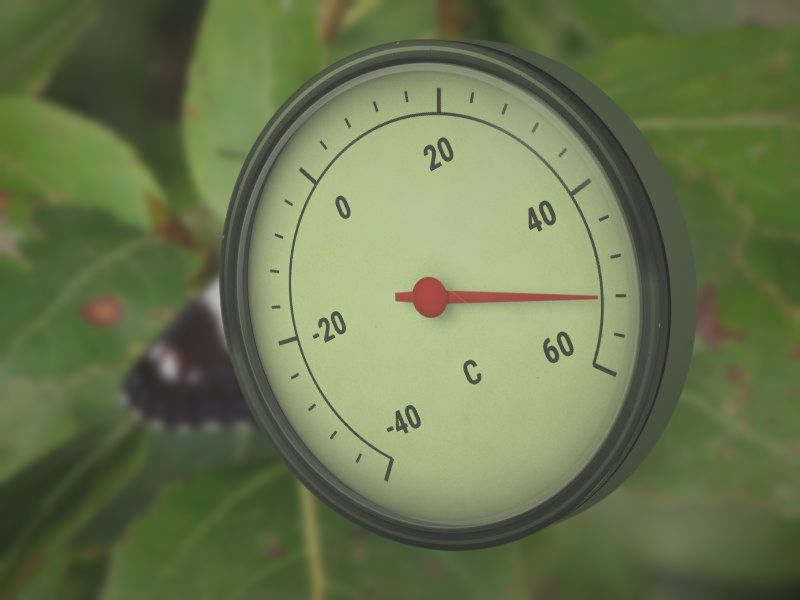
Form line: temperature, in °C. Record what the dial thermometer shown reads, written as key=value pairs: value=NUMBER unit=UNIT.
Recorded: value=52 unit=°C
